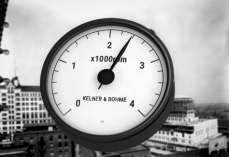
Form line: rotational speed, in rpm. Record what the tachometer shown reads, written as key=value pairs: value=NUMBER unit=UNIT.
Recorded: value=2400 unit=rpm
